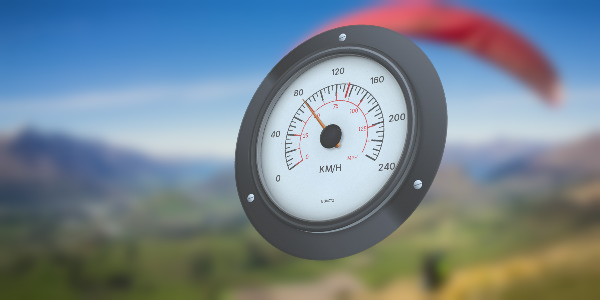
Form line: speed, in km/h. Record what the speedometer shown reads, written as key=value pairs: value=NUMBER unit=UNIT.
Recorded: value=80 unit=km/h
